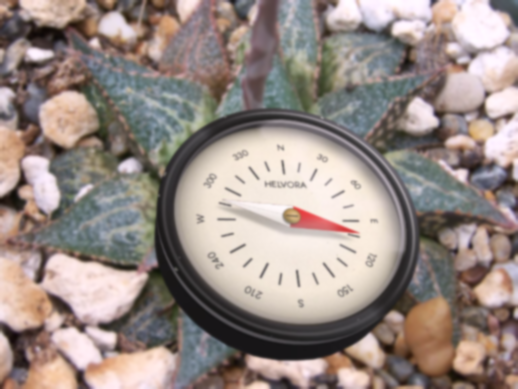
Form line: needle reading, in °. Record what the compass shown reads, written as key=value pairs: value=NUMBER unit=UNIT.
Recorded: value=105 unit=°
